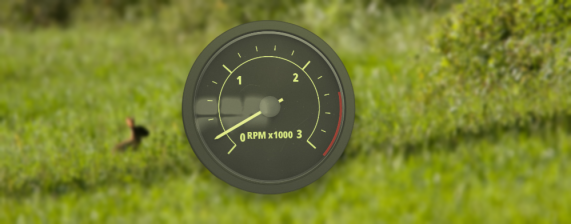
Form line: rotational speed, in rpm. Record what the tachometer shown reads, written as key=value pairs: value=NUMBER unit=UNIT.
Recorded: value=200 unit=rpm
